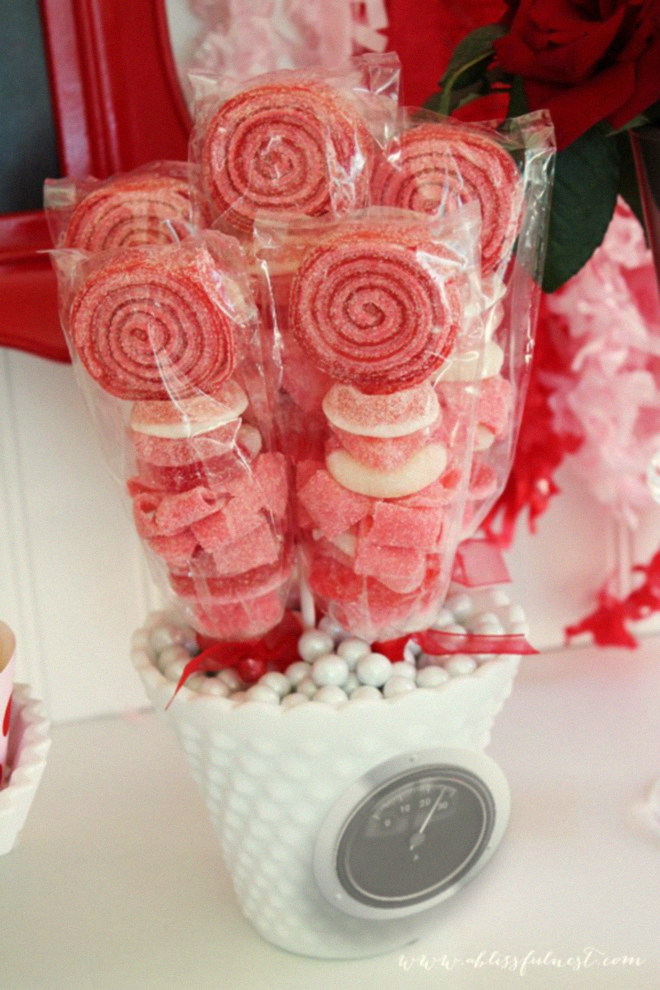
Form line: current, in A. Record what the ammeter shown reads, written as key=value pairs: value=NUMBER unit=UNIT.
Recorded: value=25 unit=A
